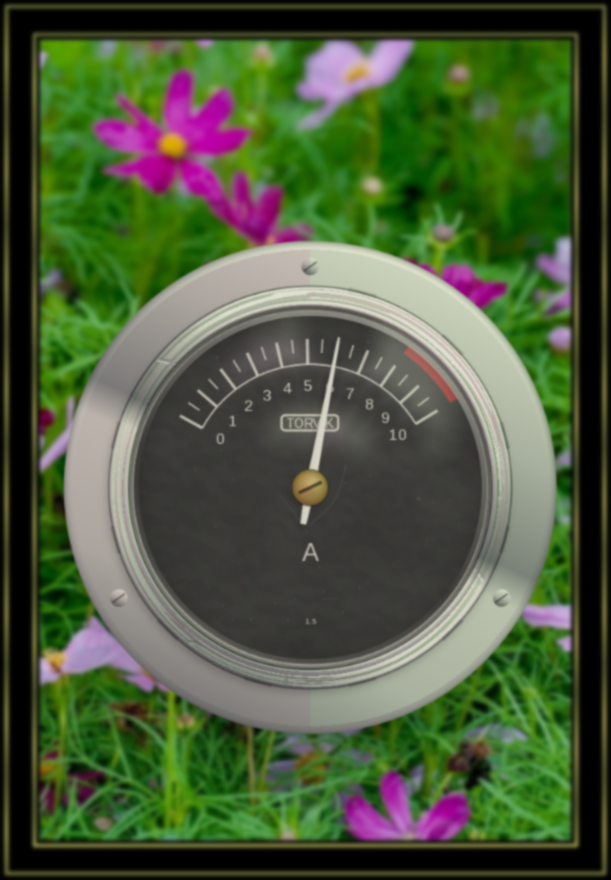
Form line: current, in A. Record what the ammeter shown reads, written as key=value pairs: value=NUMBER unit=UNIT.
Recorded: value=6 unit=A
